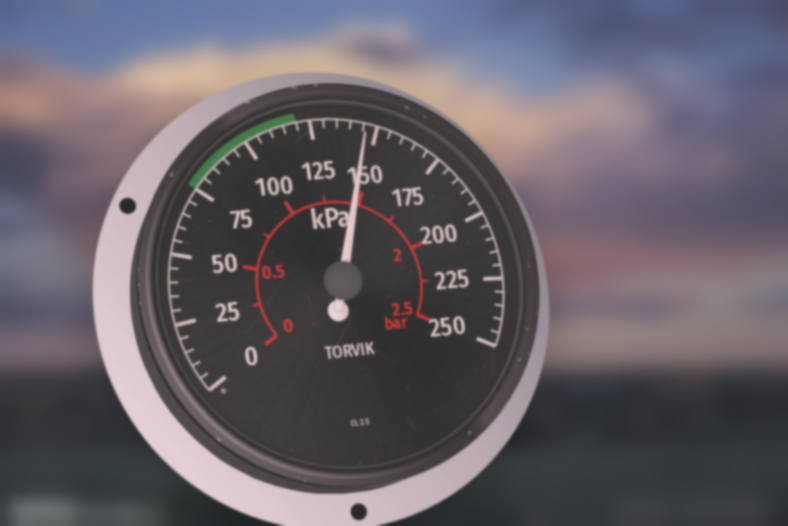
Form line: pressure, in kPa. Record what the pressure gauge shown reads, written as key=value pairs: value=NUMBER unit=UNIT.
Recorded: value=145 unit=kPa
